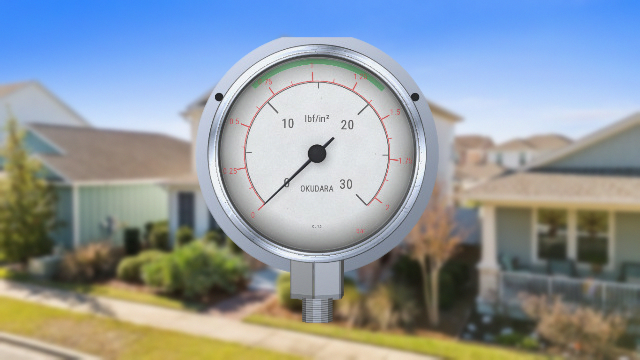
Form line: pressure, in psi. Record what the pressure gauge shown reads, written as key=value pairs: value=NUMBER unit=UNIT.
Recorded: value=0 unit=psi
